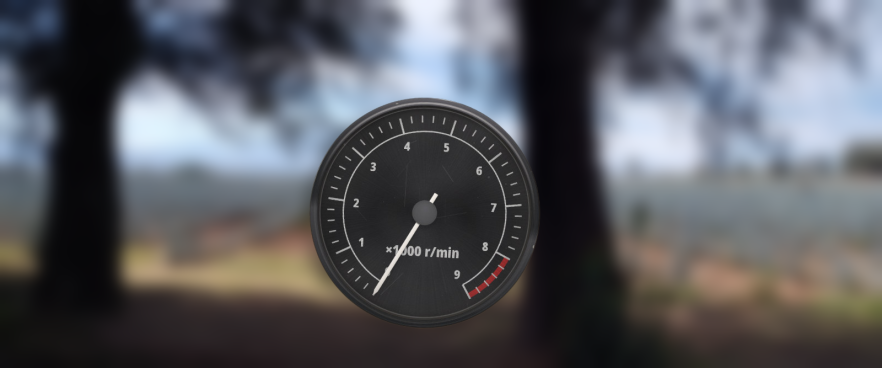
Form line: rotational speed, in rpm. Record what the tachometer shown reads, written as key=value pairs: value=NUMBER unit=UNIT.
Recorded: value=0 unit=rpm
